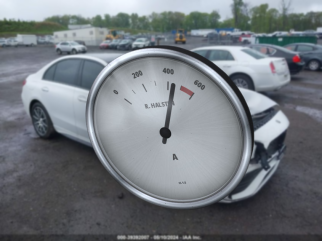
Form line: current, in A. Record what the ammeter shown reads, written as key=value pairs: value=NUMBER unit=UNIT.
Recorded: value=450 unit=A
